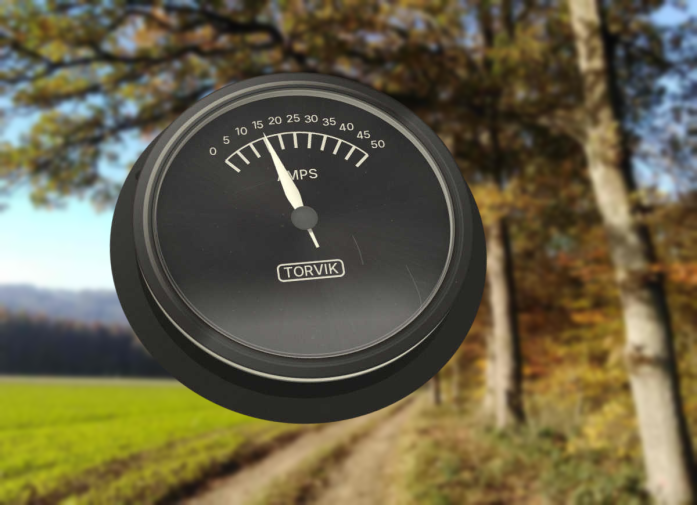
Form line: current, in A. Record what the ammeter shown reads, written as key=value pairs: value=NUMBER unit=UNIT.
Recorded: value=15 unit=A
